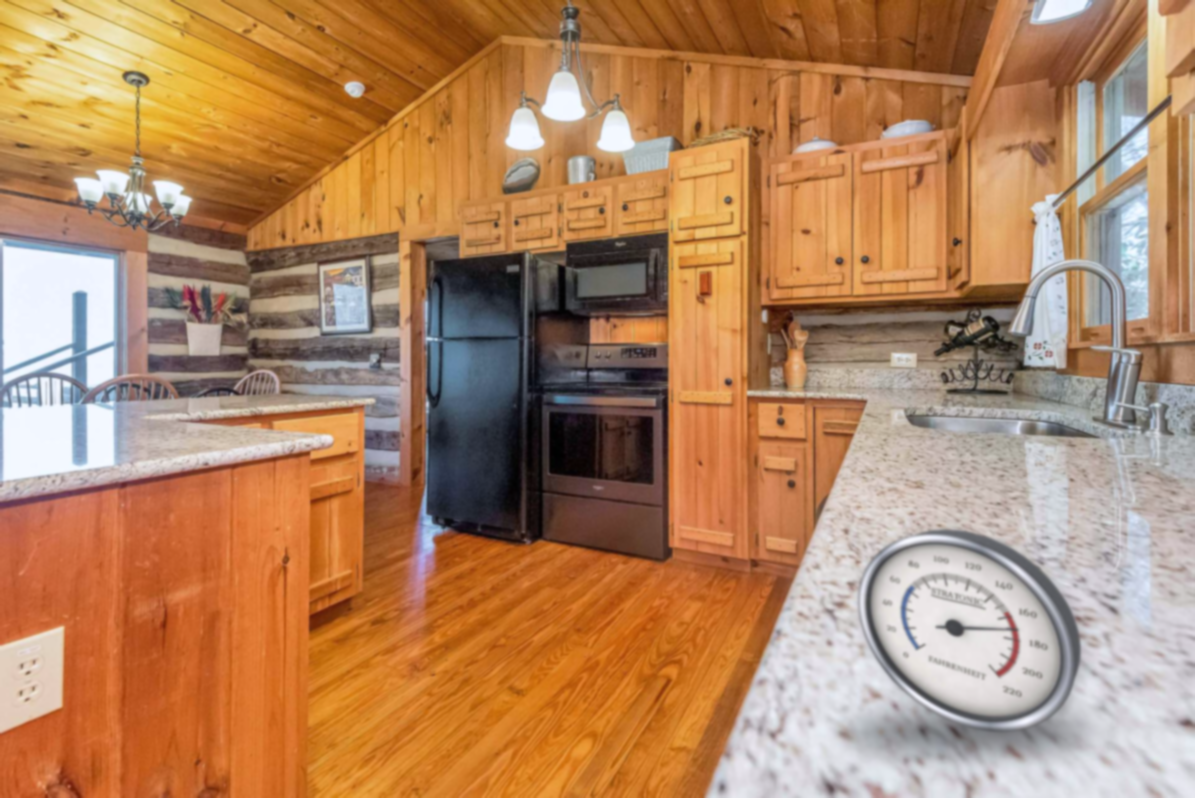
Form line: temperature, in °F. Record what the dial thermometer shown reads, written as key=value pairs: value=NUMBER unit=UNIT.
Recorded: value=170 unit=°F
